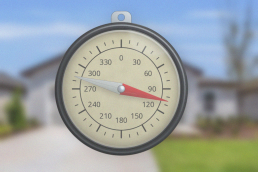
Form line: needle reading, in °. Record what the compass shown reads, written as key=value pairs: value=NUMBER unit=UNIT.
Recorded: value=105 unit=°
